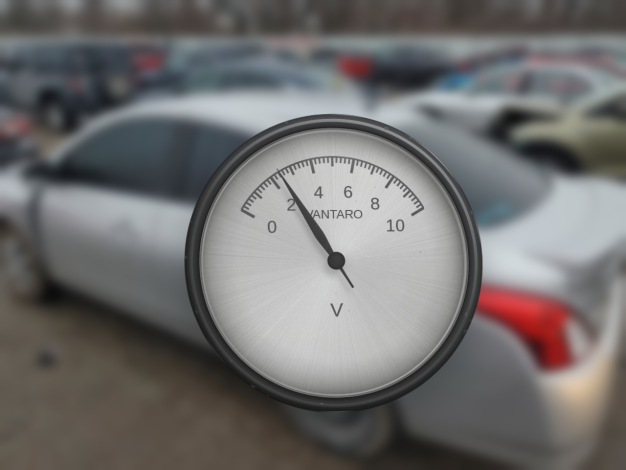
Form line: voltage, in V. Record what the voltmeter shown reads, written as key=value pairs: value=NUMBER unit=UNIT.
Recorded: value=2.4 unit=V
